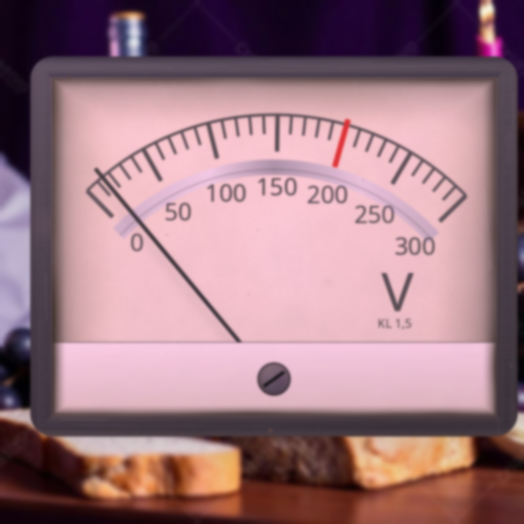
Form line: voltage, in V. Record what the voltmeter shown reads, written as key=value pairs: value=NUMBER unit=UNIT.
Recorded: value=15 unit=V
